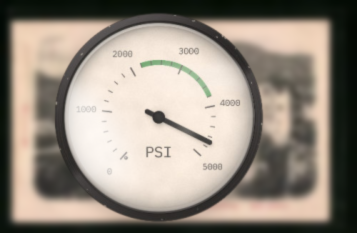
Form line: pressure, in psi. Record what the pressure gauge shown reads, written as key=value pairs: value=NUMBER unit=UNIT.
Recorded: value=4700 unit=psi
